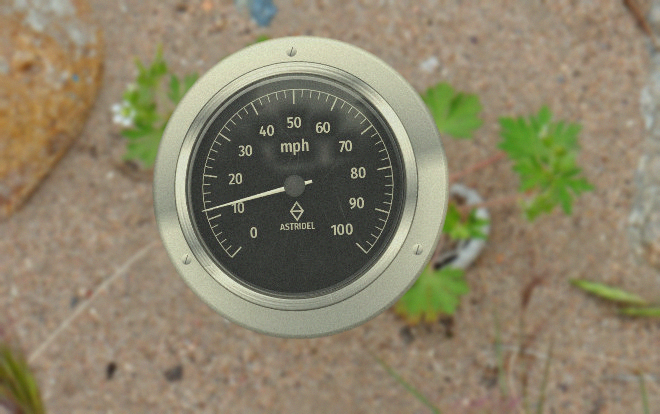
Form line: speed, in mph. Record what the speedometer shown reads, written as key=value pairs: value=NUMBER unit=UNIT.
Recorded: value=12 unit=mph
